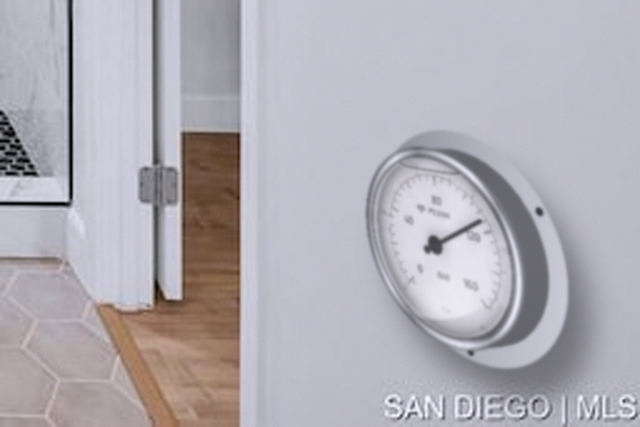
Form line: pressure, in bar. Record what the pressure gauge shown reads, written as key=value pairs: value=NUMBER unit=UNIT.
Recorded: value=115 unit=bar
